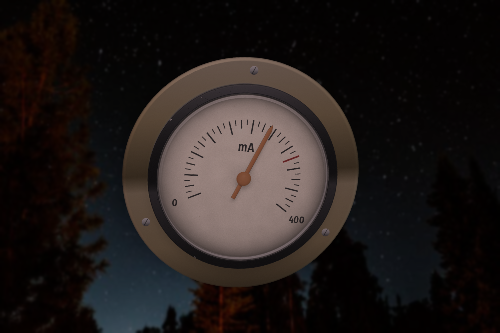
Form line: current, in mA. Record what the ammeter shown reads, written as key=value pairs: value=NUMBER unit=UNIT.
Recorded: value=230 unit=mA
